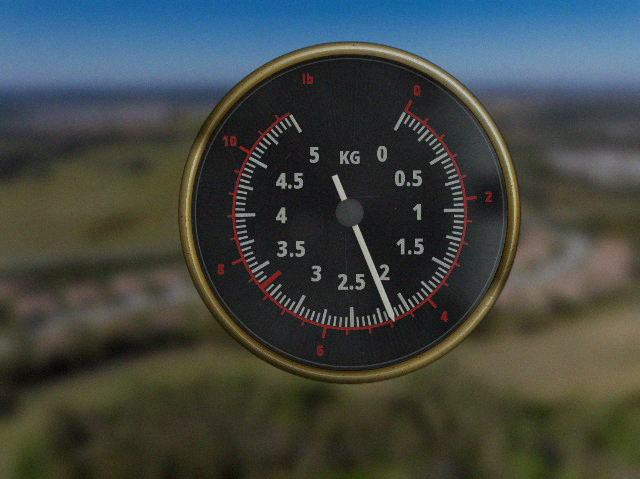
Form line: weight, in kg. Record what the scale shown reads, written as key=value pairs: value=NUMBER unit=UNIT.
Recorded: value=2.15 unit=kg
